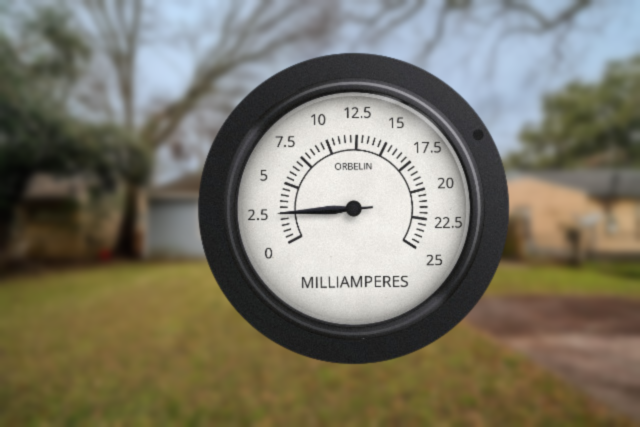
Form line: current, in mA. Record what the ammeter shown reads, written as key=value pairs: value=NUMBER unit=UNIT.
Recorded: value=2.5 unit=mA
